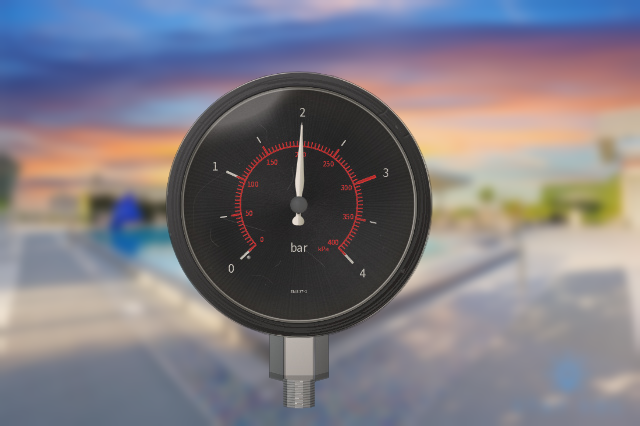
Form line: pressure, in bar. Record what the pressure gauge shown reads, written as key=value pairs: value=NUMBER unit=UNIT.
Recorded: value=2 unit=bar
